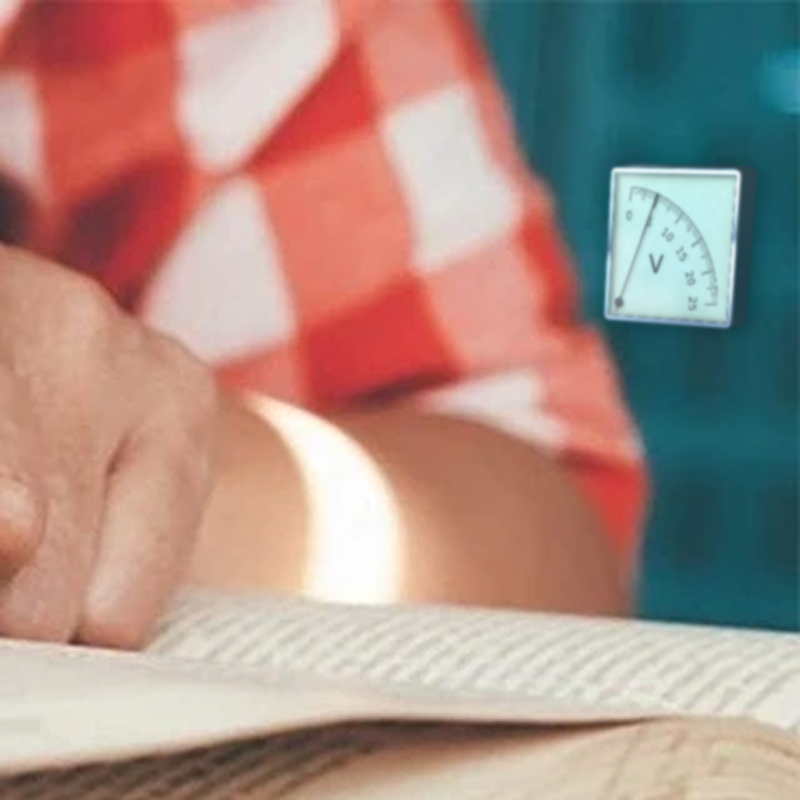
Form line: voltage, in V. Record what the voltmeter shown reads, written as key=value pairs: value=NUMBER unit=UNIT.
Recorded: value=5 unit=V
